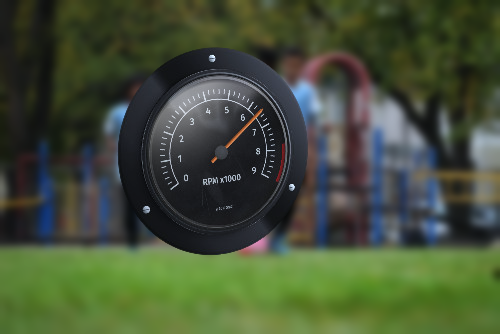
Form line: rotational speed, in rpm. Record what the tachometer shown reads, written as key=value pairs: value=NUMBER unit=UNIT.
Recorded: value=6400 unit=rpm
